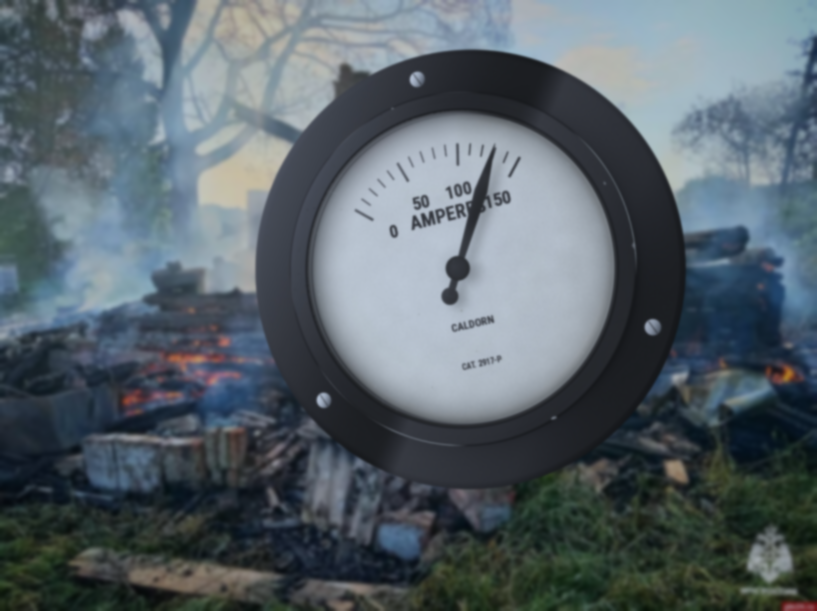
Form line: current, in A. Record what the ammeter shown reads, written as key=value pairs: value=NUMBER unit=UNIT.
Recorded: value=130 unit=A
